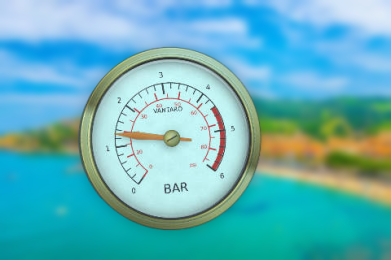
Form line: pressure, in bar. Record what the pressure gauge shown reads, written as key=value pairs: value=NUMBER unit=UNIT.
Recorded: value=1.3 unit=bar
